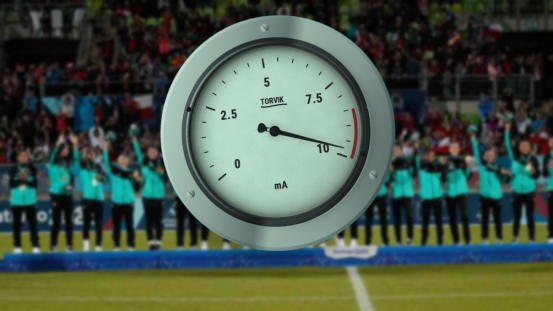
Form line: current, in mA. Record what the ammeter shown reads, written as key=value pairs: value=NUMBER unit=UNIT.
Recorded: value=9.75 unit=mA
